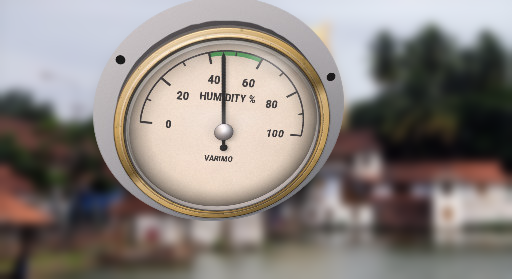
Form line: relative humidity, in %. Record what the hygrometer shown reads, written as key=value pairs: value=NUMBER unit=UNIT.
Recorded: value=45 unit=%
